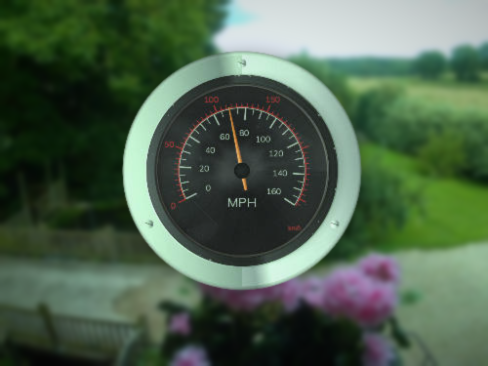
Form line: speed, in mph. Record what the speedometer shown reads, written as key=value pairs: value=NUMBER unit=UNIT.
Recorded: value=70 unit=mph
